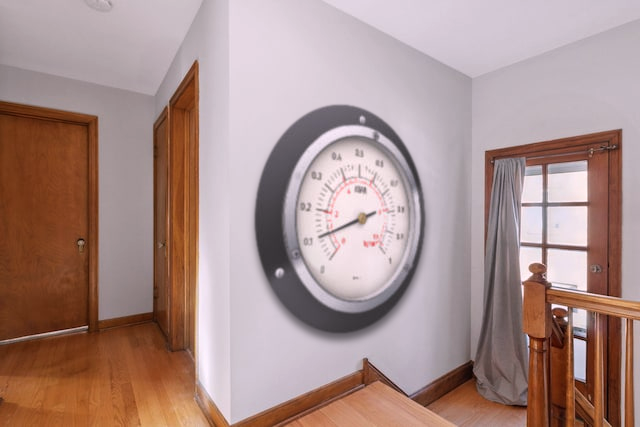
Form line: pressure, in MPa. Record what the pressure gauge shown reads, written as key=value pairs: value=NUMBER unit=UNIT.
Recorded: value=0.1 unit=MPa
